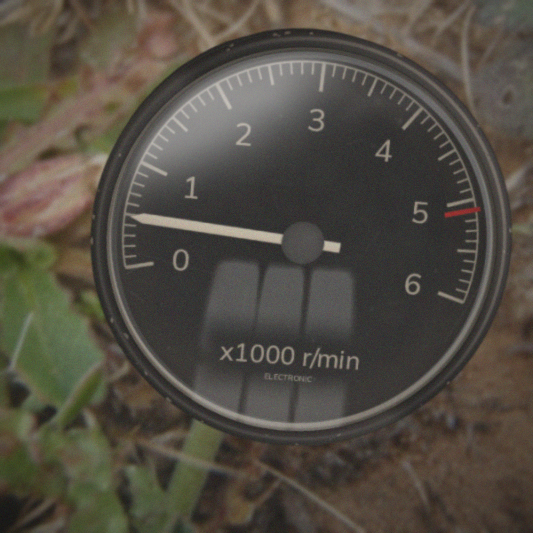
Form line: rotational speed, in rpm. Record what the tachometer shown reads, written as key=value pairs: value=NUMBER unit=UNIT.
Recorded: value=500 unit=rpm
